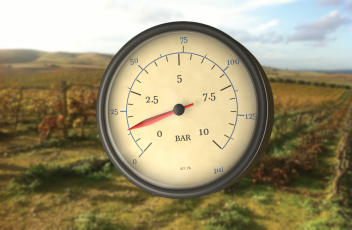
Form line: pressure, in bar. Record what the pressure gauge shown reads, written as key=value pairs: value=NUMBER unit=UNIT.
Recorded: value=1 unit=bar
